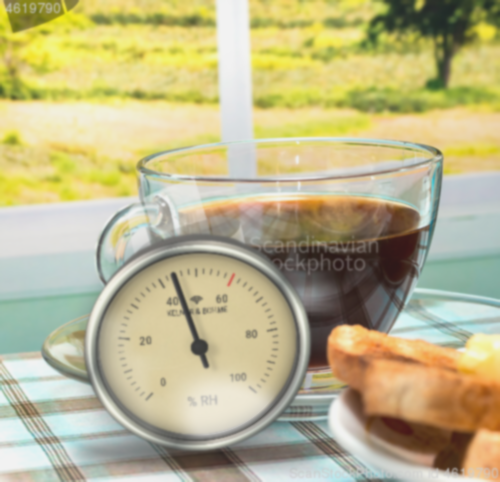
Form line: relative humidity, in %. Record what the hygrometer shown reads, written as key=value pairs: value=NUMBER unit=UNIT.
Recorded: value=44 unit=%
